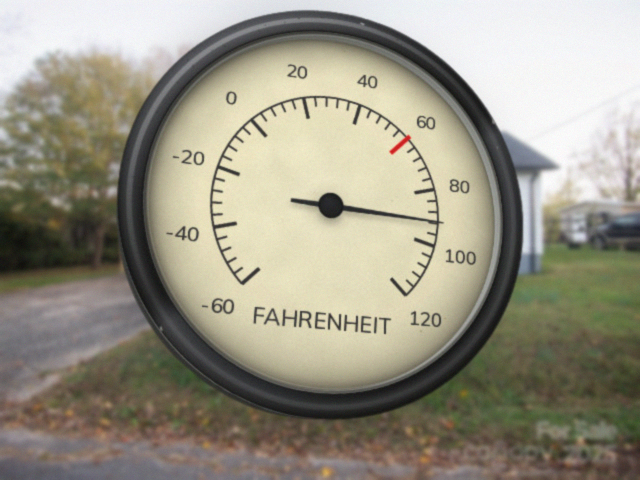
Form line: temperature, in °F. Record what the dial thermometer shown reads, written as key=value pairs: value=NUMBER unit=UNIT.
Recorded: value=92 unit=°F
